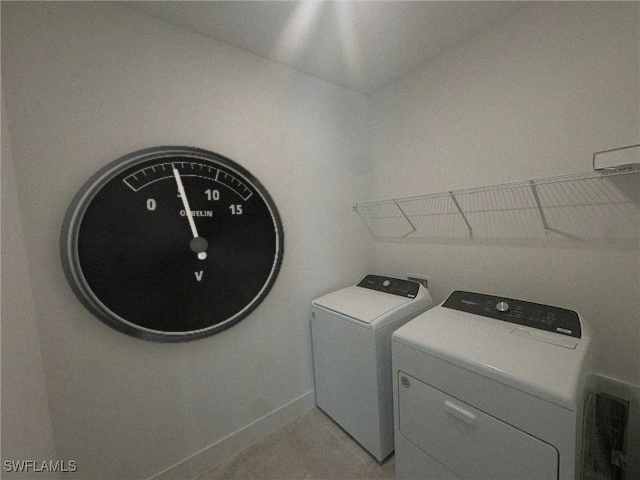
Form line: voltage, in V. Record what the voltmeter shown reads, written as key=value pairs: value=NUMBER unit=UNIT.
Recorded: value=5 unit=V
